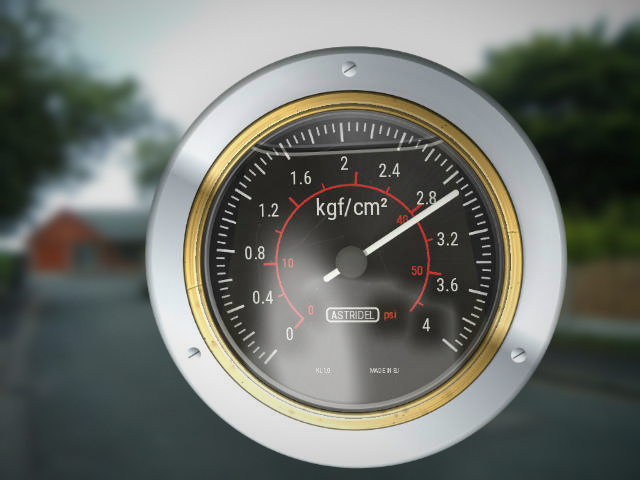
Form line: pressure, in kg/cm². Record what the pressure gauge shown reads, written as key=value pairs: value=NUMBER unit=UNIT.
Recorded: value=2.9 unit=kg/cm²
